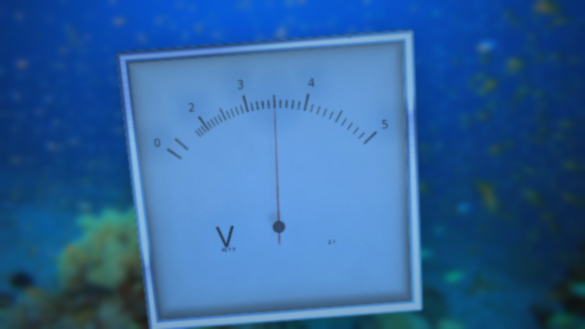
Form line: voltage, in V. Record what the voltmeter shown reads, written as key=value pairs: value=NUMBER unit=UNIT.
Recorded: value=3.5 unit=V
